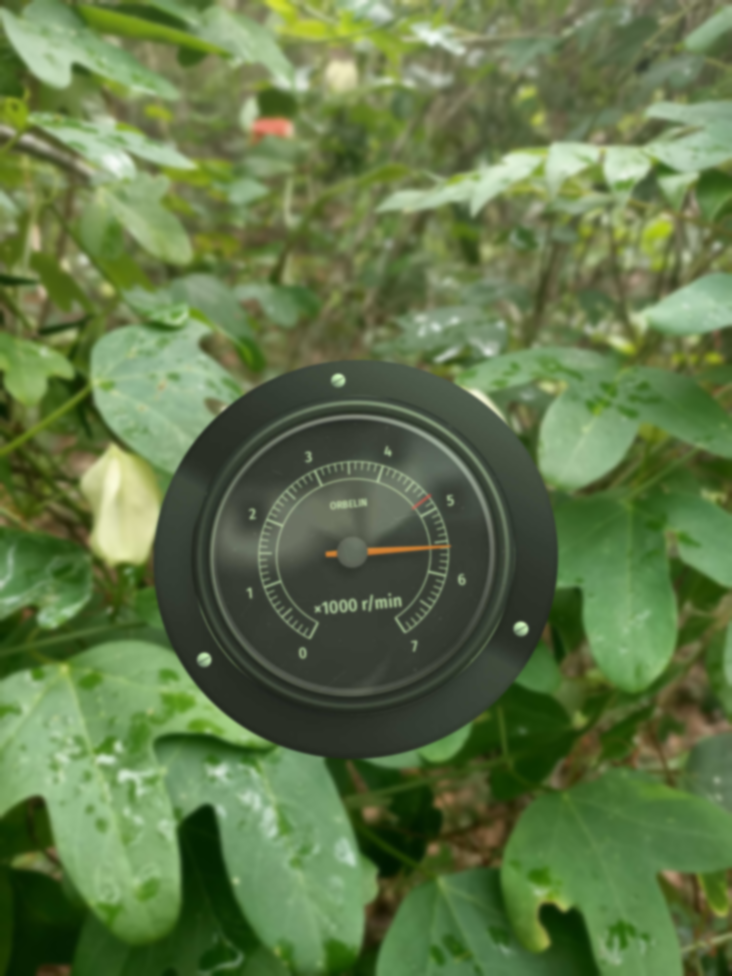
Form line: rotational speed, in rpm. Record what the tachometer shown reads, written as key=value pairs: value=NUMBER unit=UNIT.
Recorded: value=5600 unit=rpm
